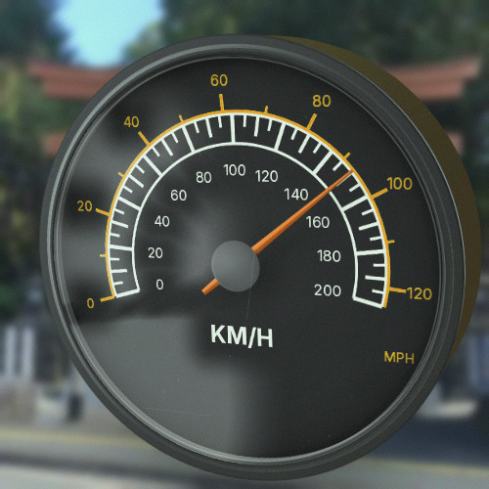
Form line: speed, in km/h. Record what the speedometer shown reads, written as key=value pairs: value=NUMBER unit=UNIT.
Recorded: value=150 unit=km/h
